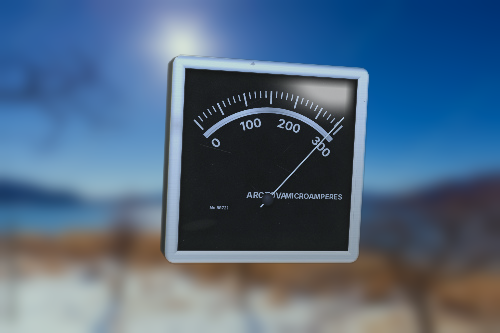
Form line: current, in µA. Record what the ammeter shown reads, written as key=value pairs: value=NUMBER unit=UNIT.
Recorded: value=290 unit=µA
